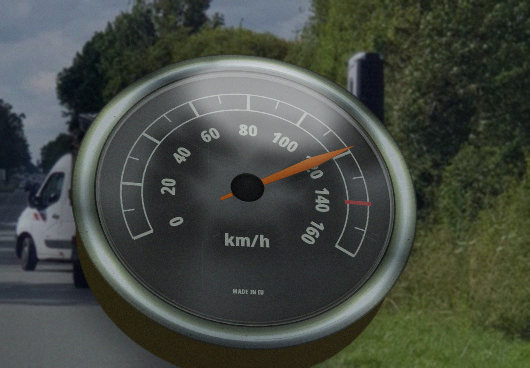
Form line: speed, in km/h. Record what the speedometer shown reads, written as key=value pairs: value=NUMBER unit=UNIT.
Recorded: value=120 unit=km/h
